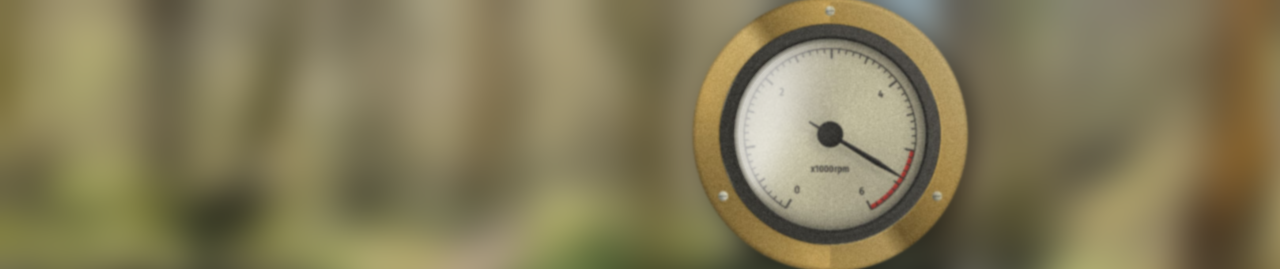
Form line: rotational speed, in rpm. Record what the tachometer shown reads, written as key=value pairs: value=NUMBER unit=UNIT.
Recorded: value=5400 unit=rpm
